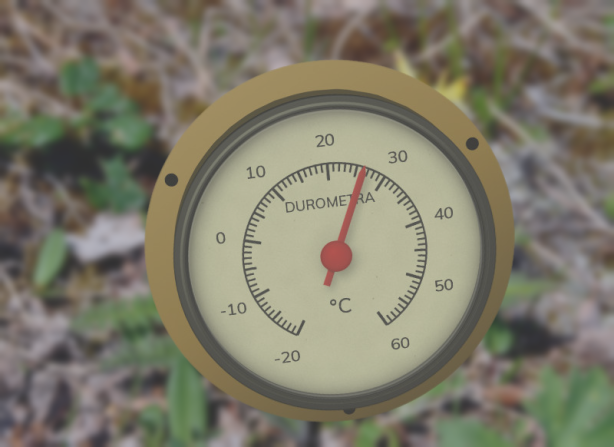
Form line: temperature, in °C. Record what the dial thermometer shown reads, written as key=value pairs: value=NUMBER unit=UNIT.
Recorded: value=26 unit=°C
